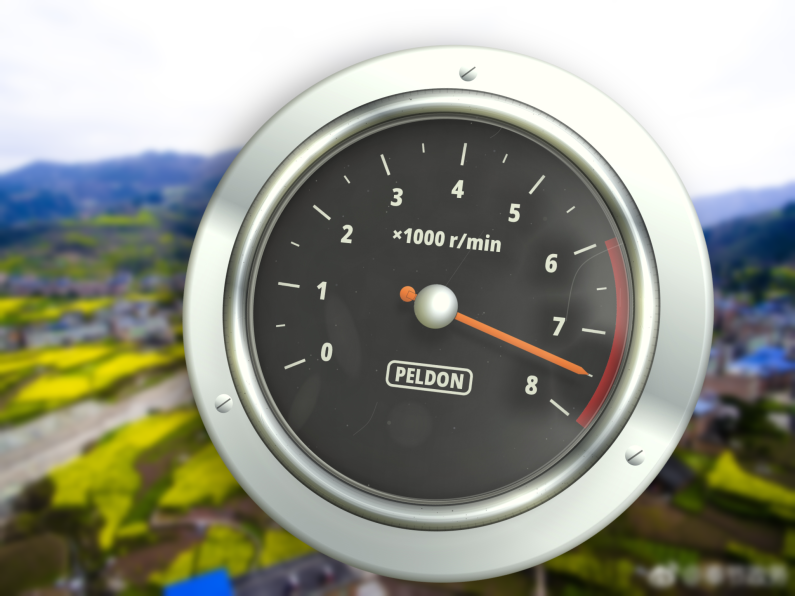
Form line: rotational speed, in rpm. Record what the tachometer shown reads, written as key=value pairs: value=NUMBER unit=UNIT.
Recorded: value=7500 unit=rpm
